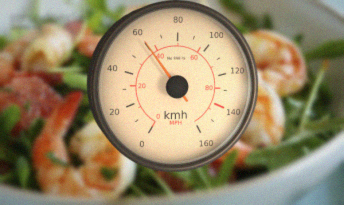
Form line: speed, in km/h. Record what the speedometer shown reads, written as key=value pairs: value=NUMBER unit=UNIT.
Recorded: value=60 unit=km/h
